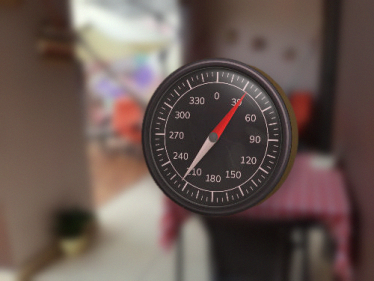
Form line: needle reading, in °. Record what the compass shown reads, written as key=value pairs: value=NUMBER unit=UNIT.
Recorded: value=35 unit=°
